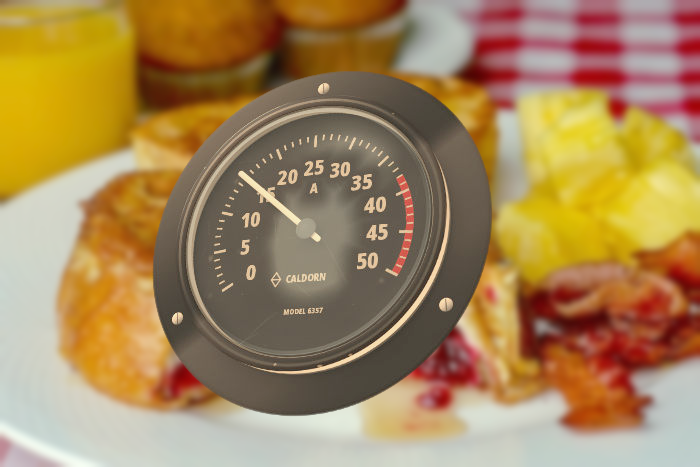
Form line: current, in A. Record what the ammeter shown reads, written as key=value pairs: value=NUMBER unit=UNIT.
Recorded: value=15 unit=A
